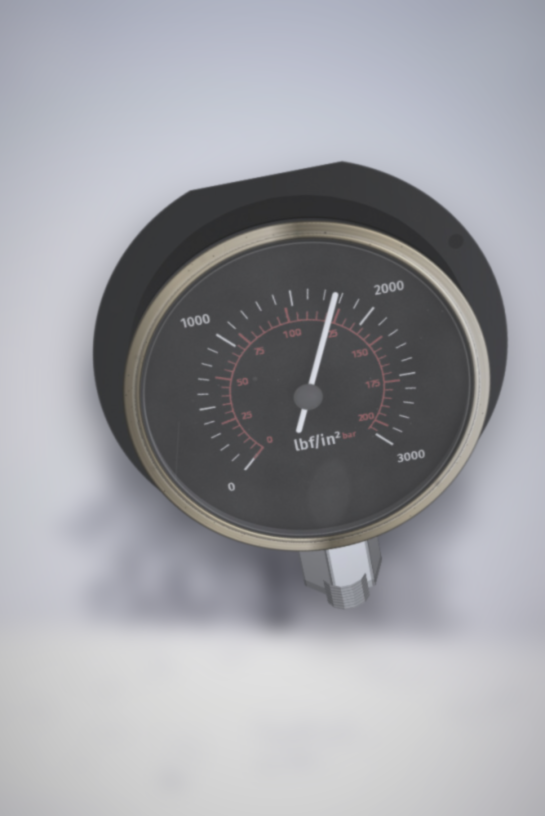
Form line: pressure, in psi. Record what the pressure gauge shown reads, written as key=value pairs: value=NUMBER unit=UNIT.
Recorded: value=1750 unit=psi
